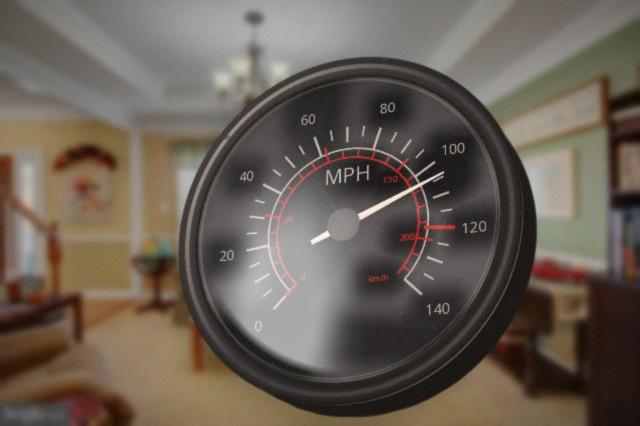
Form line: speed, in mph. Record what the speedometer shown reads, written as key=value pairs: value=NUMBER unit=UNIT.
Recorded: value=105 unit=mph
